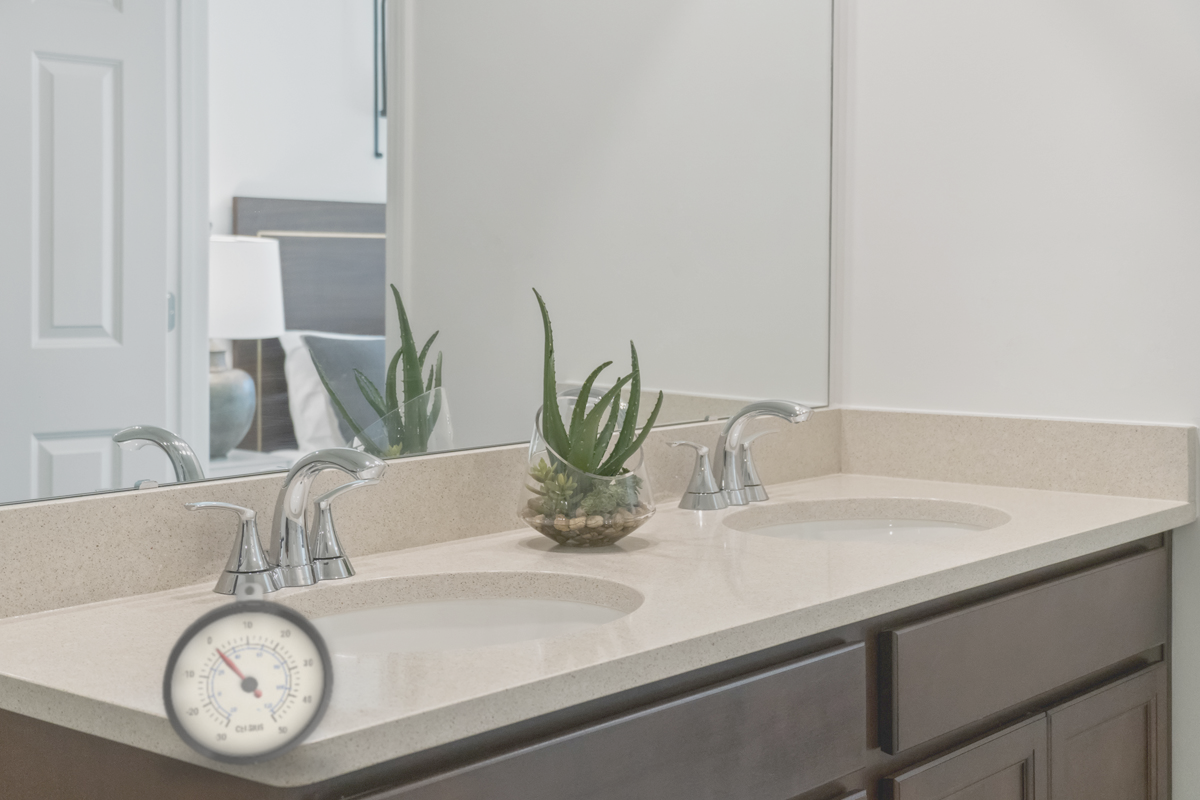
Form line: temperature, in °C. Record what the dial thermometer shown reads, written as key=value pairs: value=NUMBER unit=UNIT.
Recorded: value=0 unit=°C
